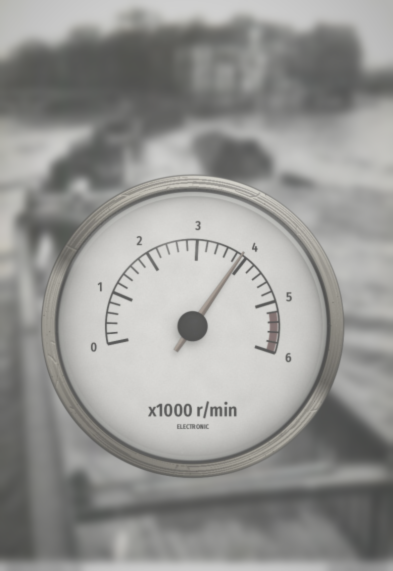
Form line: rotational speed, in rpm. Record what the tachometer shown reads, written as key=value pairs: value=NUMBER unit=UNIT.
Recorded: value=3900 unit=rpm
